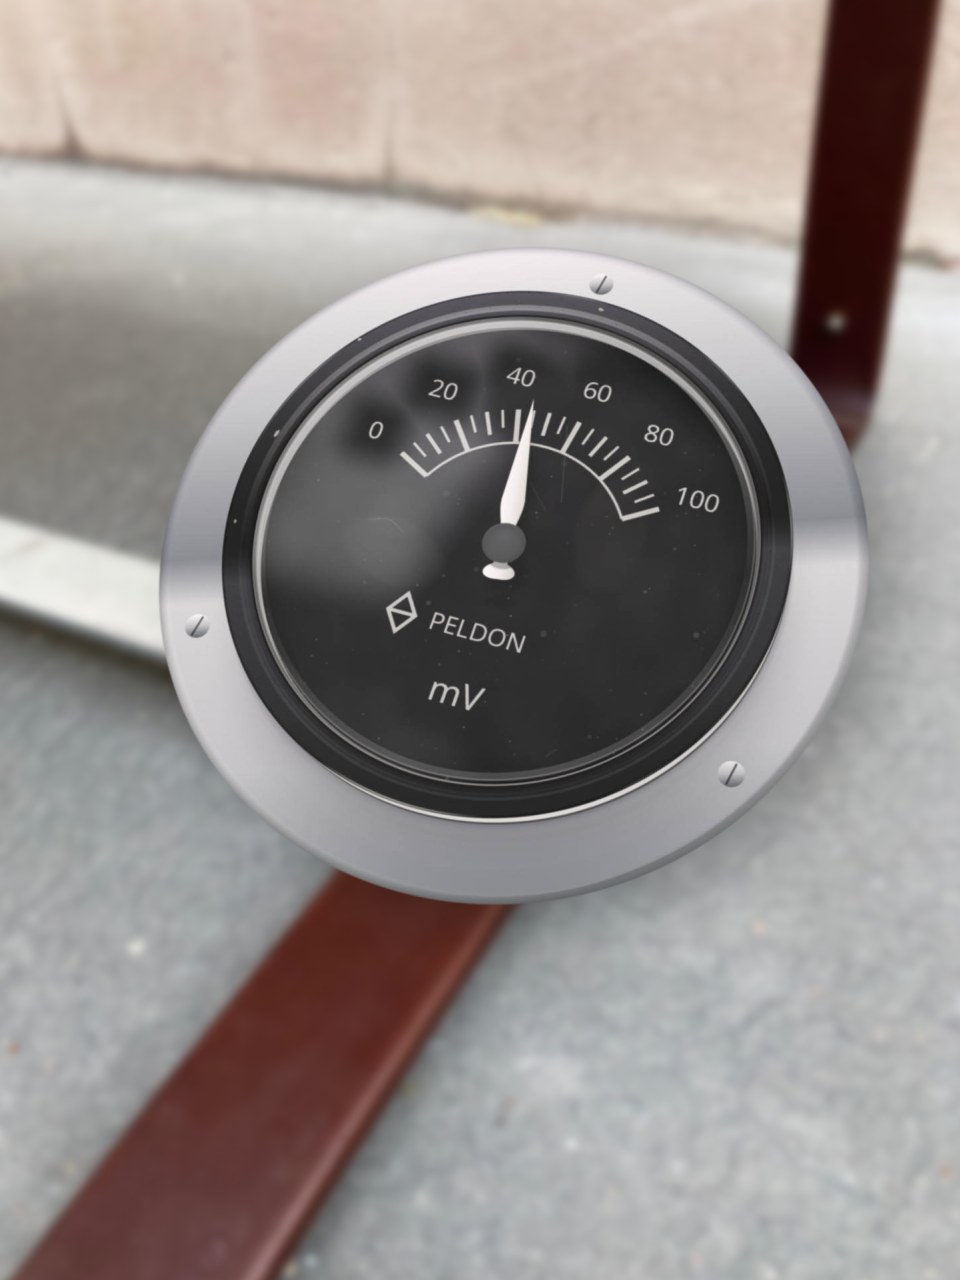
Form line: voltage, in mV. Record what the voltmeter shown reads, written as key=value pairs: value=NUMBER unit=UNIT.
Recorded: value=45 unit=mV
